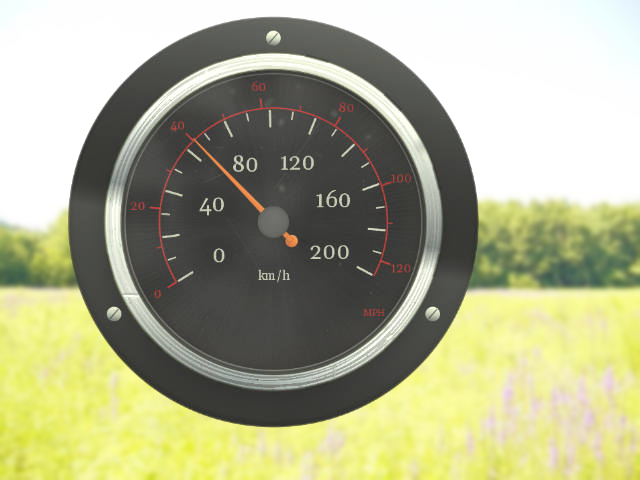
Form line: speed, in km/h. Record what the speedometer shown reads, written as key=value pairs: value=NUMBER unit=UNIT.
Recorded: value=65 unit=km/h
